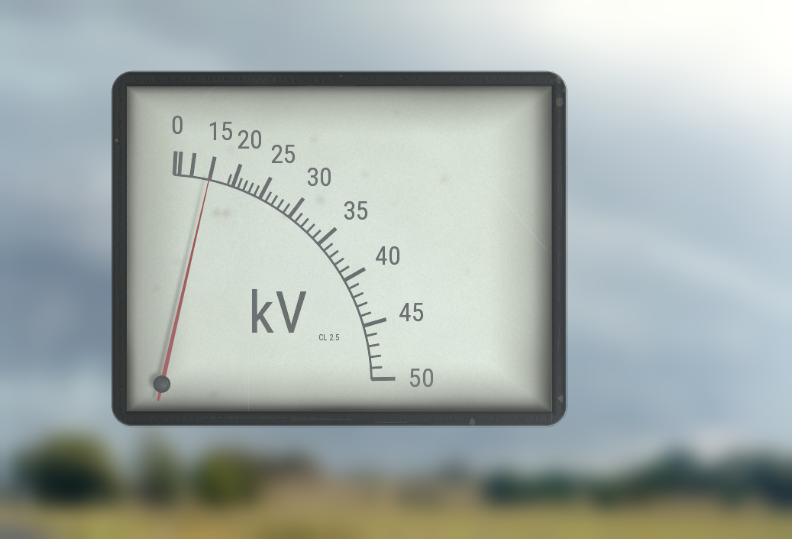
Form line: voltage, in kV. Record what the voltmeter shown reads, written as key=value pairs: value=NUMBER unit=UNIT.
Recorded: value=15 unit=kV
